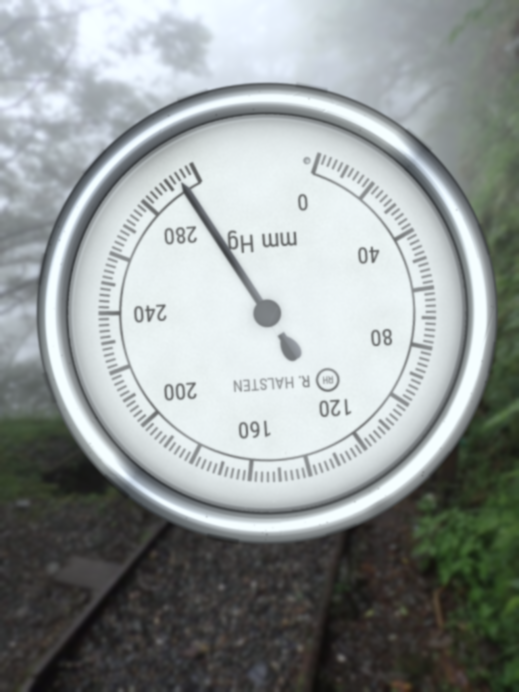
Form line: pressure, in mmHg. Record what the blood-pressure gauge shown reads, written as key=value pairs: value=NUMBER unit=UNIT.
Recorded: value=294 unit=mmHg
